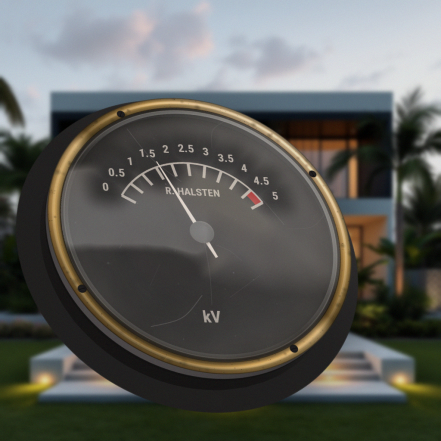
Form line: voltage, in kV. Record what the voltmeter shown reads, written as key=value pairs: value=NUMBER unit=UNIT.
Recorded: value=1.5 unit=kV
